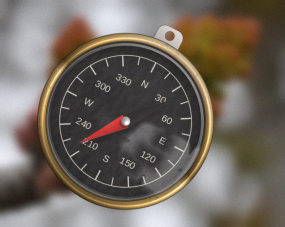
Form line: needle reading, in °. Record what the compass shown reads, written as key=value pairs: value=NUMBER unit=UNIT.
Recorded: value=217.5 unit=°
